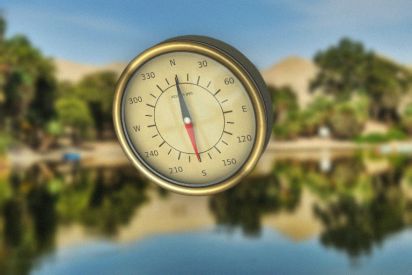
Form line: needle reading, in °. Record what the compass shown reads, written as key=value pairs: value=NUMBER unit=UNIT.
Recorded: value=180 unit=°
